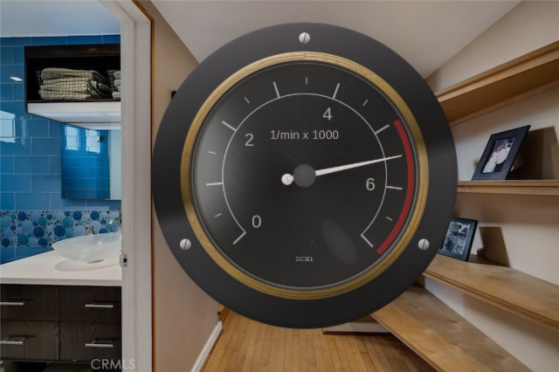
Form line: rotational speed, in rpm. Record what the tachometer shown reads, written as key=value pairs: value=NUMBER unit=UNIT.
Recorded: value=5500 unit=rpm
